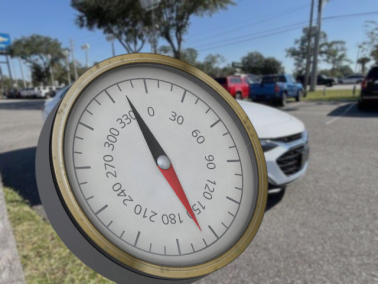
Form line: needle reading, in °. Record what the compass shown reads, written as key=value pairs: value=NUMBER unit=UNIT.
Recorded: value=160 unit=°
